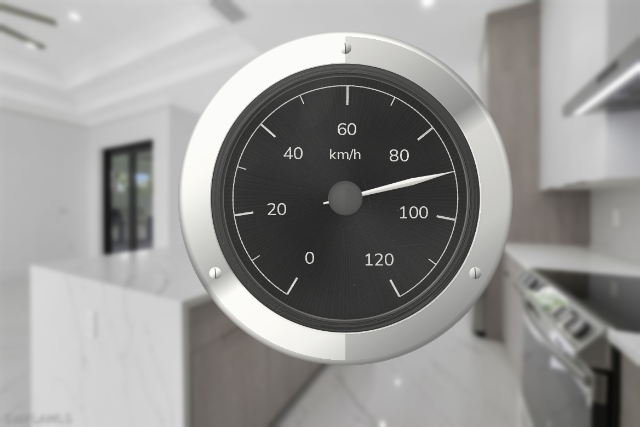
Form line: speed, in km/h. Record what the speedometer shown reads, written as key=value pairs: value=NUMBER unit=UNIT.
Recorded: value=90 unit=km/h
